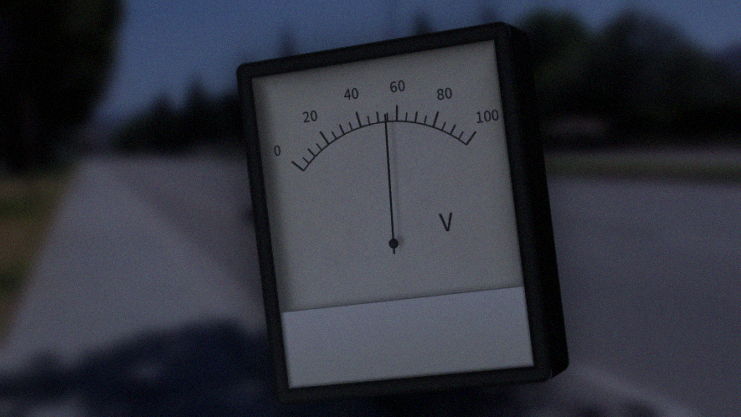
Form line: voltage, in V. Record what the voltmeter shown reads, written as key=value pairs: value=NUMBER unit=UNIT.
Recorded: value=55 unit=V
